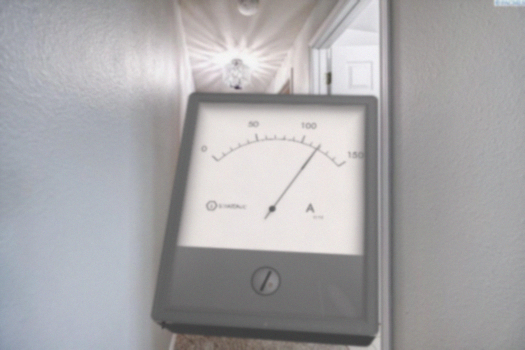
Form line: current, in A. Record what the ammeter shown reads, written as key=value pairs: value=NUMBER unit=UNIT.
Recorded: value=120 unit=A
